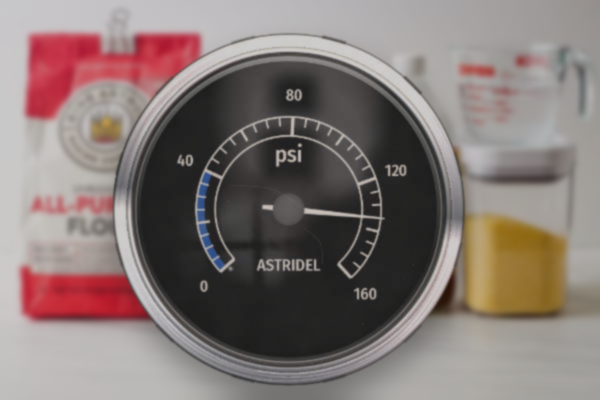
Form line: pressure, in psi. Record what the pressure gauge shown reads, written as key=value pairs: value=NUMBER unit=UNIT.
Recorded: value=135 unit=psi
